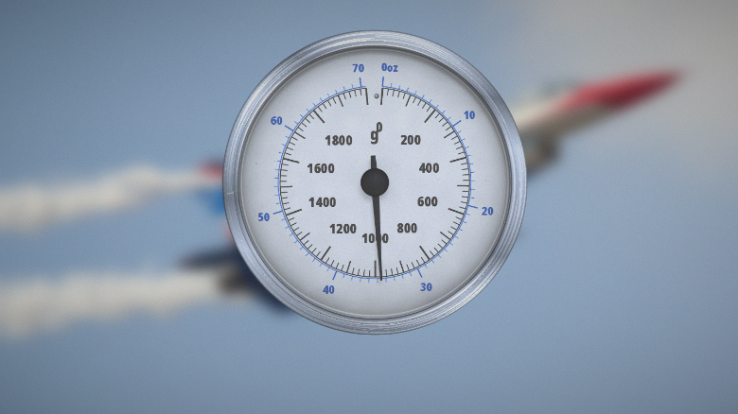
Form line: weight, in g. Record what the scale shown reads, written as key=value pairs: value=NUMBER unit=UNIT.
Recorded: value=980 unit=g
